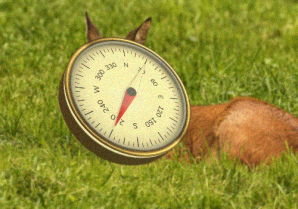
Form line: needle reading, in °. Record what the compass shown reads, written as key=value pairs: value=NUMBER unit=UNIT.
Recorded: value=210 unit=°
